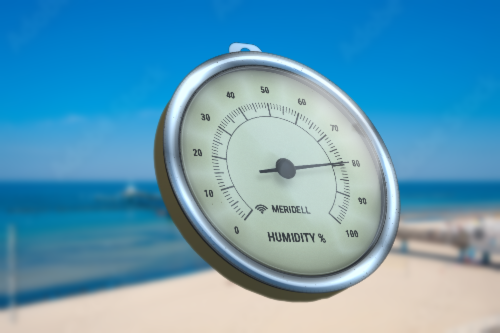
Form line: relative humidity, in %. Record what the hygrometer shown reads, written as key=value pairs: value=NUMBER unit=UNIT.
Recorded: value=80 unit=%
